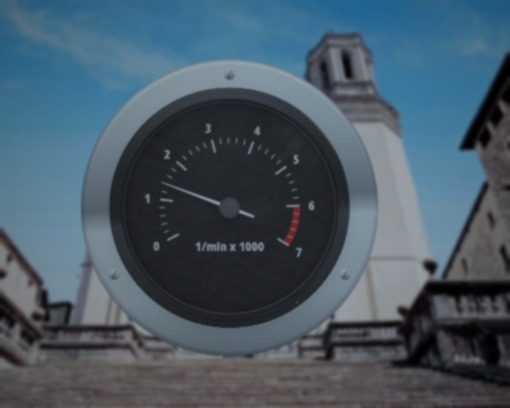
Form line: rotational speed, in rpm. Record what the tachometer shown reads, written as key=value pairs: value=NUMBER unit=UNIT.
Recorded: value=1400 unit=rpm
